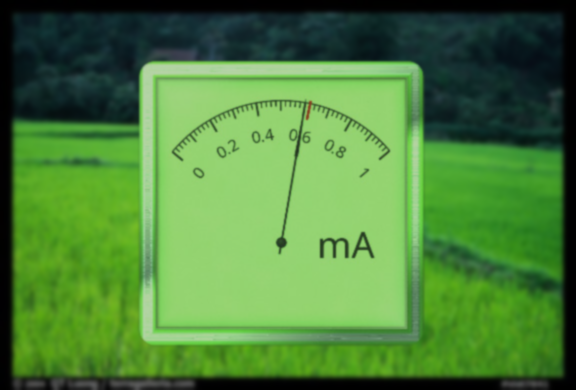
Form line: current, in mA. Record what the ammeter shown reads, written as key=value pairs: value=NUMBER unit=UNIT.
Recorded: value=0.6 unit=mA
